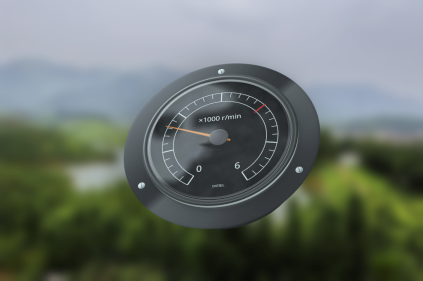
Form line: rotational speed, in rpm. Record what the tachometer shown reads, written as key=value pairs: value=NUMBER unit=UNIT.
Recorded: value=1600 unit=rpm
